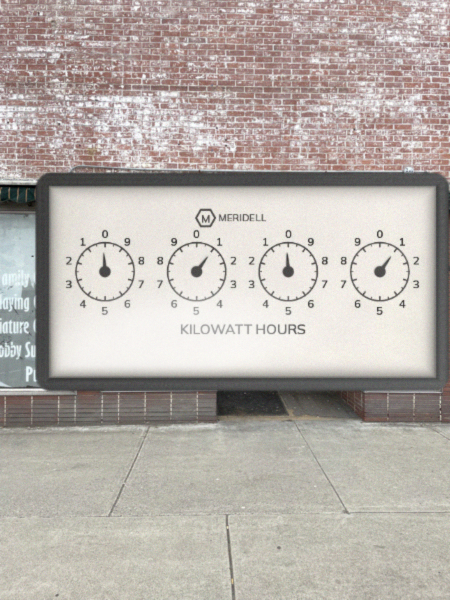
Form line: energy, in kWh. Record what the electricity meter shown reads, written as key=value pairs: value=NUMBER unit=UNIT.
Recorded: value=101 unit=kWh
